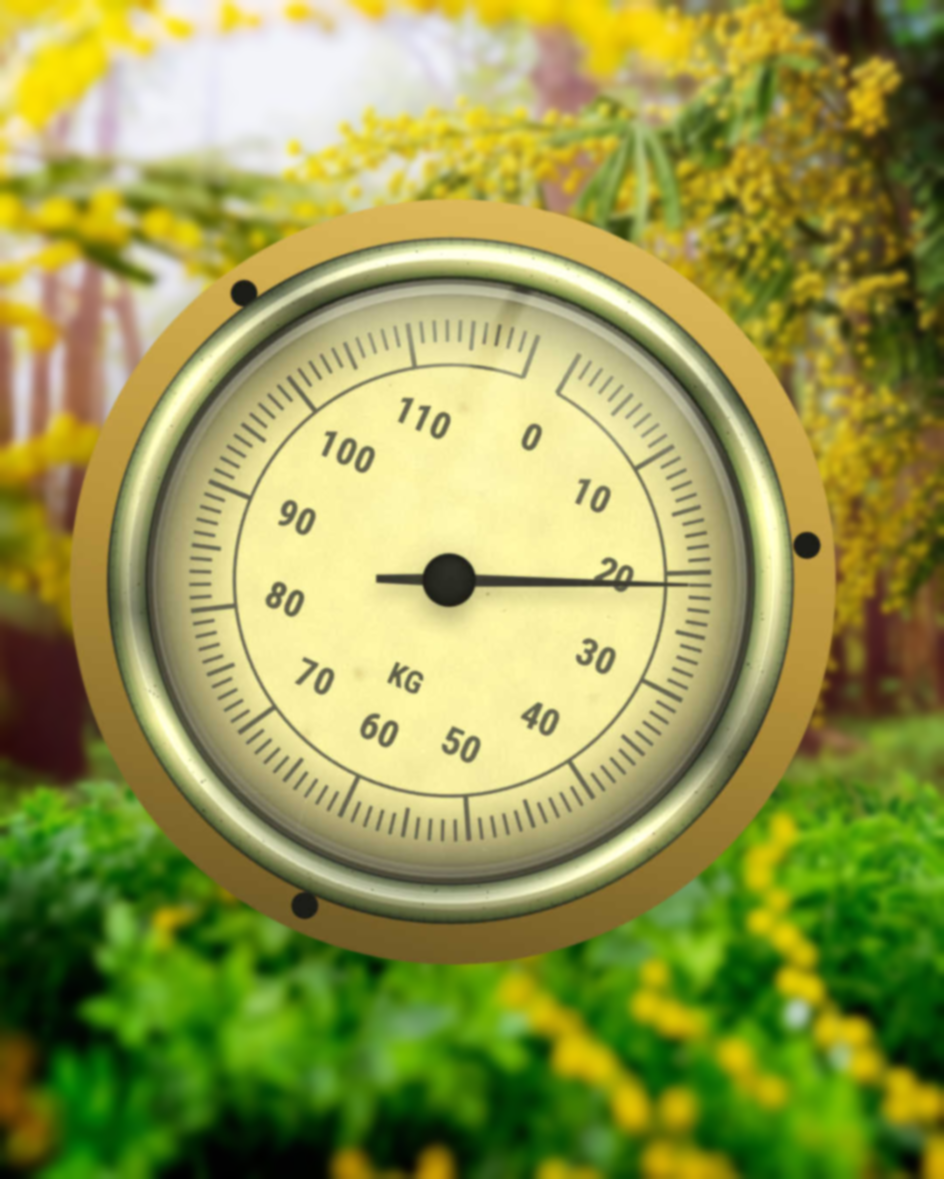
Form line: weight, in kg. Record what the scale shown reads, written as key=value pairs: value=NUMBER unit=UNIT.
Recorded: value=21 unit=kg
